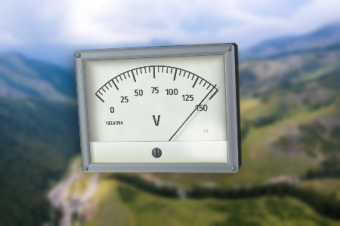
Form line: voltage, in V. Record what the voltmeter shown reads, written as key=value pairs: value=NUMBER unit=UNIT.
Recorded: value=145 unit=V
